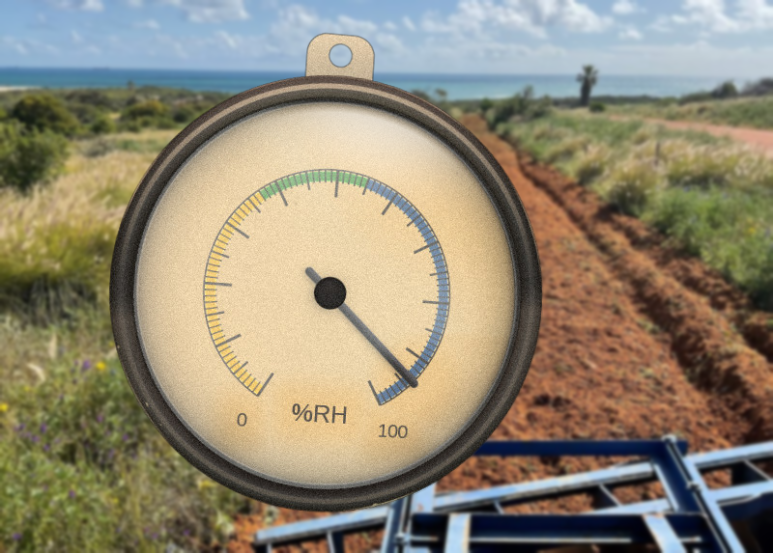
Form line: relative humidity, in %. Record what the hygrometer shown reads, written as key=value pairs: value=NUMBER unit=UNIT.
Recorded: value=94 unit=%
